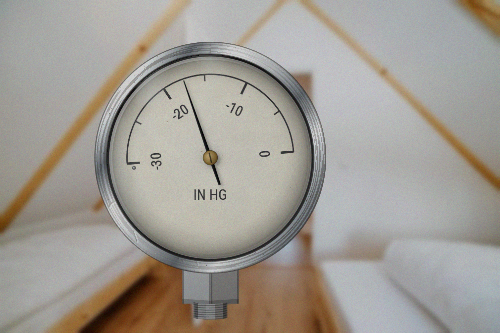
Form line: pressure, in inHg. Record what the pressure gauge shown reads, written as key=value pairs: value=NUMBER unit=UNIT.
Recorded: value=-17.5 unit=inHg
